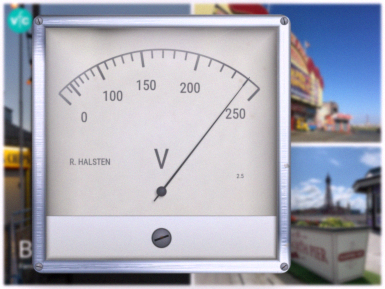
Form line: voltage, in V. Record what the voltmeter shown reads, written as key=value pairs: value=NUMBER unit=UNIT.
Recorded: value=240 unit=V
